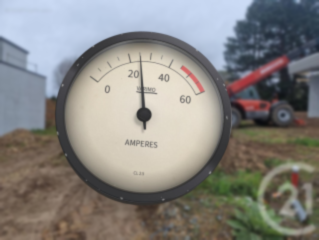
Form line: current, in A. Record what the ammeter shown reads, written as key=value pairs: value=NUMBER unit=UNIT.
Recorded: value=25 unit=A
